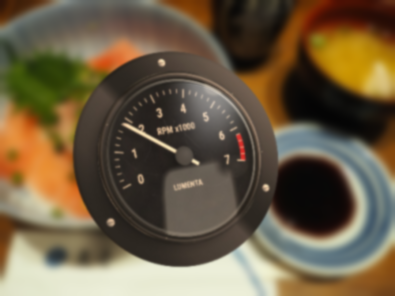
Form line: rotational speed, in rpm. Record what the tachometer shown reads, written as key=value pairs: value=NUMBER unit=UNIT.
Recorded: value=1800 unit=rpm
